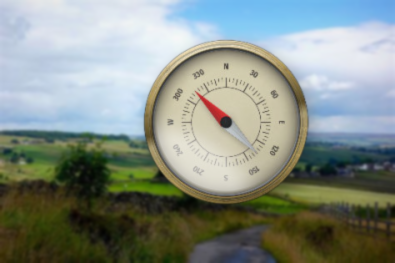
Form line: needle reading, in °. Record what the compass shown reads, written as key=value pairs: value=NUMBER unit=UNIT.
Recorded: value=315 unit=°
